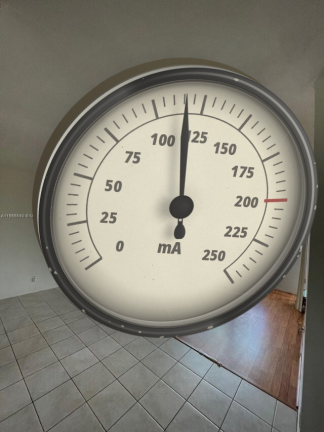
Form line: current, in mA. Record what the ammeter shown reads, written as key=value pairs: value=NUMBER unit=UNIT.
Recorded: value=115 unit=mA
